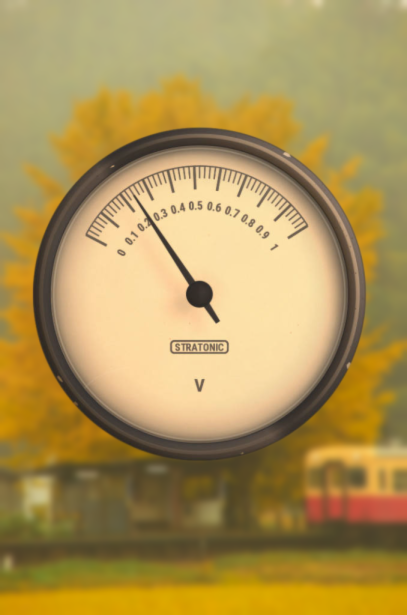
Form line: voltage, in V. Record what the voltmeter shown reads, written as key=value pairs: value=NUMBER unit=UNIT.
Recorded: value=0.24 unit=V
